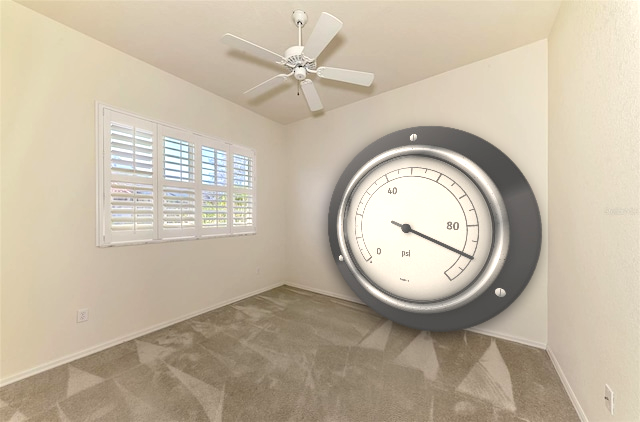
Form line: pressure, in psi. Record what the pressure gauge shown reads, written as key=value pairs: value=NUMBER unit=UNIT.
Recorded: value=90 unit=psi
